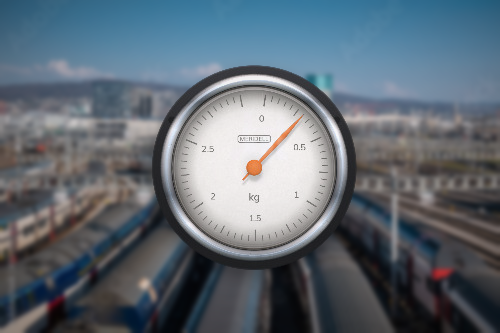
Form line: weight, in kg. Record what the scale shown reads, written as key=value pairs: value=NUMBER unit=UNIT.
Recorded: value=0.3 unit=kg
